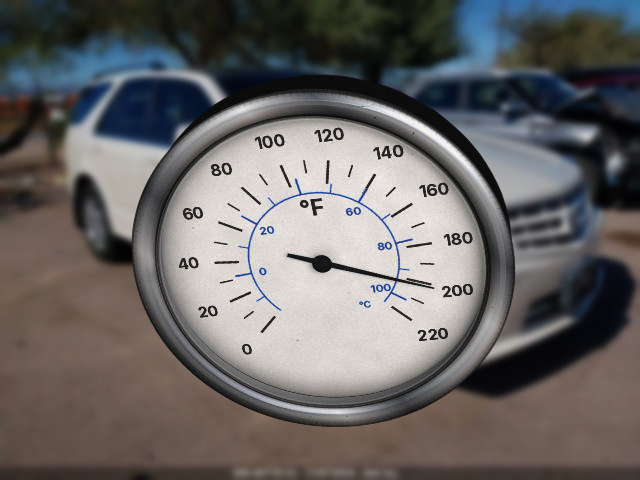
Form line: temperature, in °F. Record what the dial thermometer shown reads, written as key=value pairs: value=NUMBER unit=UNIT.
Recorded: value=200 unit=°F
